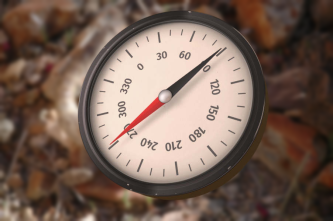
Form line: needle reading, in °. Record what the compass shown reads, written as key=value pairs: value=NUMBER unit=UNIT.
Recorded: value=270 unit=°
